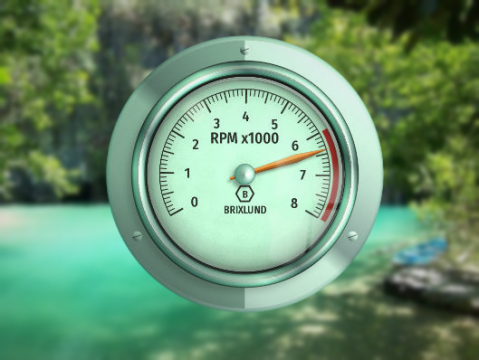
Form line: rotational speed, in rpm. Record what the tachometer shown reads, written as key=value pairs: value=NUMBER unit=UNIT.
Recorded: value=6400 unit=rpm
